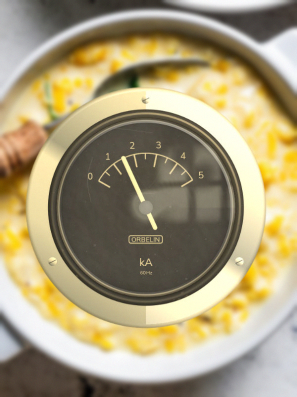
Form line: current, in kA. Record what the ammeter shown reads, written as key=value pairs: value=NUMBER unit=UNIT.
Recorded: value=1.5 unit=kA
